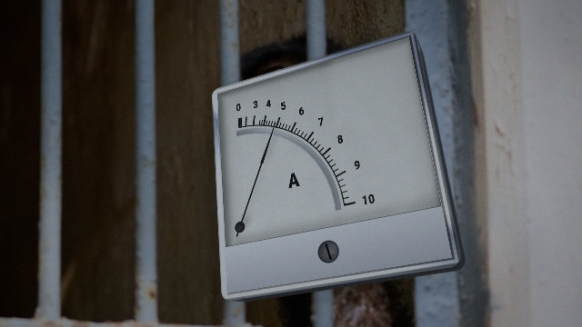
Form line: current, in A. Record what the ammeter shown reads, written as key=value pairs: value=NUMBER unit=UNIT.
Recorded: value=5 unit=A
